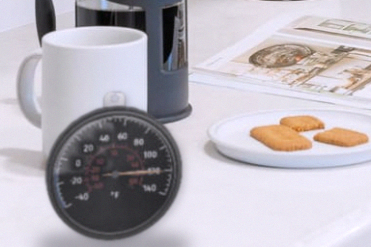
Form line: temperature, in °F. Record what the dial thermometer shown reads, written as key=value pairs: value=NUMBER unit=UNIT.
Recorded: value=120 unit=°F
